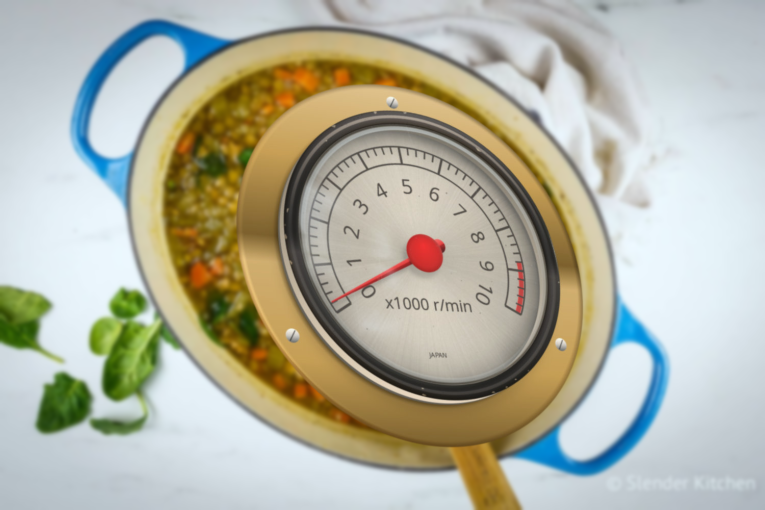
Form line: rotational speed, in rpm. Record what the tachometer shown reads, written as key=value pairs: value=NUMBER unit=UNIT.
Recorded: value=200 unit=rpm
